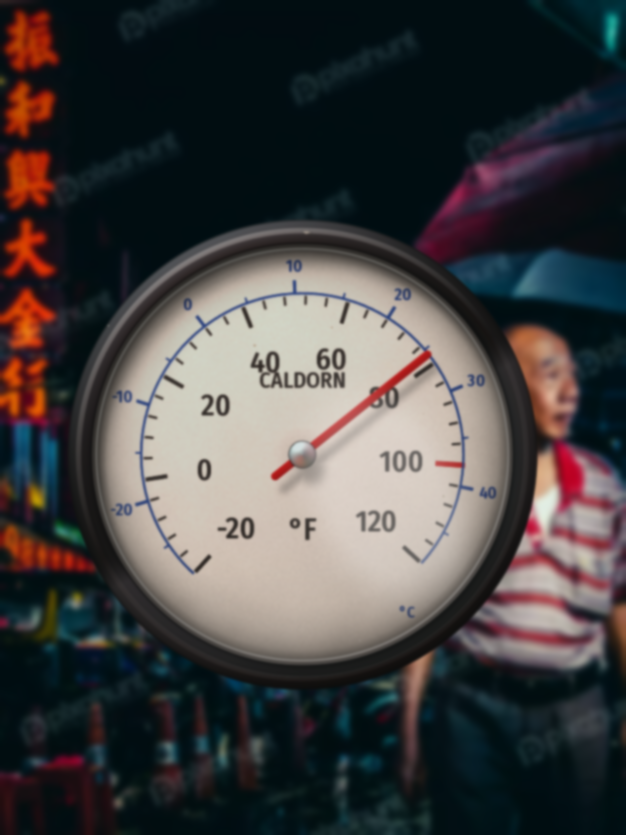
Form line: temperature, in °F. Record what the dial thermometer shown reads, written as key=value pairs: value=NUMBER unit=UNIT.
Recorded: value=78 unit=°F
